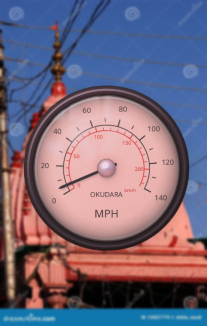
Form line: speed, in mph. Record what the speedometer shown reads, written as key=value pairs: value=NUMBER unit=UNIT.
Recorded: value=5 unit=mph
